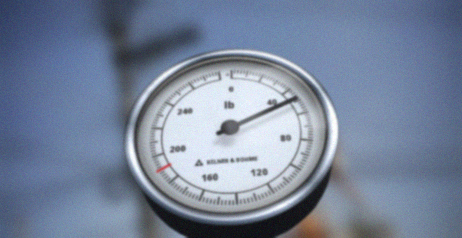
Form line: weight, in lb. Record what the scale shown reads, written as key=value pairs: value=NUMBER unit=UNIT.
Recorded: value=50 unit=lb
